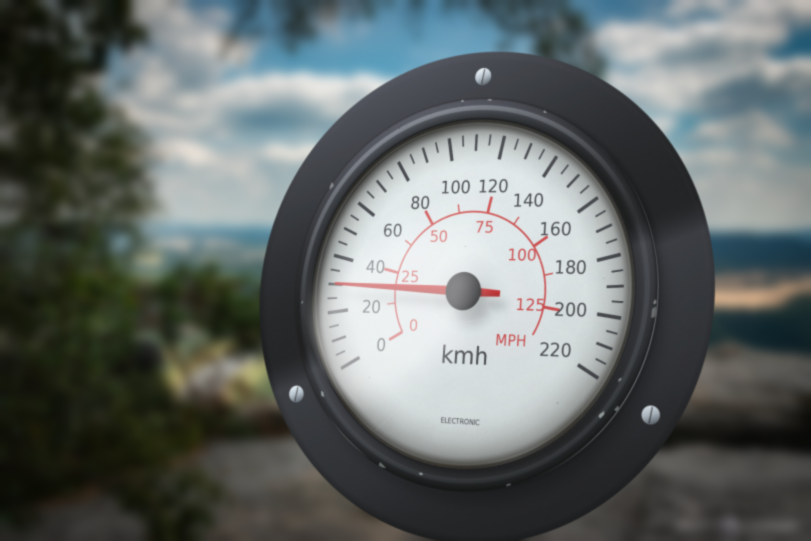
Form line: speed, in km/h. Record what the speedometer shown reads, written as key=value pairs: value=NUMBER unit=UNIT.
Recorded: value=30 unit=km/h
